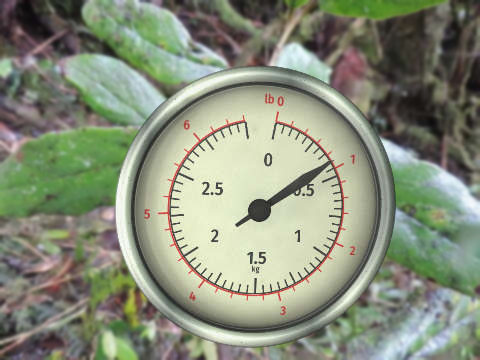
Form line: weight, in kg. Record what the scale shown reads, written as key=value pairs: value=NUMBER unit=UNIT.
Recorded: value=0.4 unit=kg
